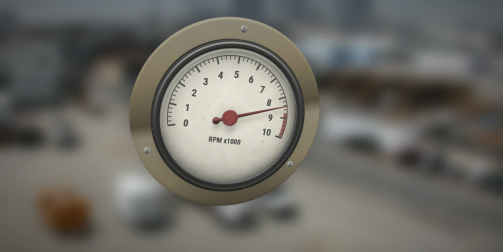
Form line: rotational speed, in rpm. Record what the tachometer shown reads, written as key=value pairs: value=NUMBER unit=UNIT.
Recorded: value=8400 unit=rpm
